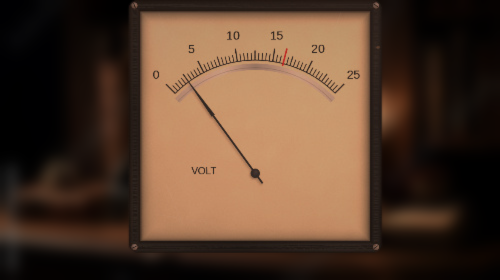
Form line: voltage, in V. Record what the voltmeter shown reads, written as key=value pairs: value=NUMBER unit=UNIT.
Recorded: value=2.5 unit=V
